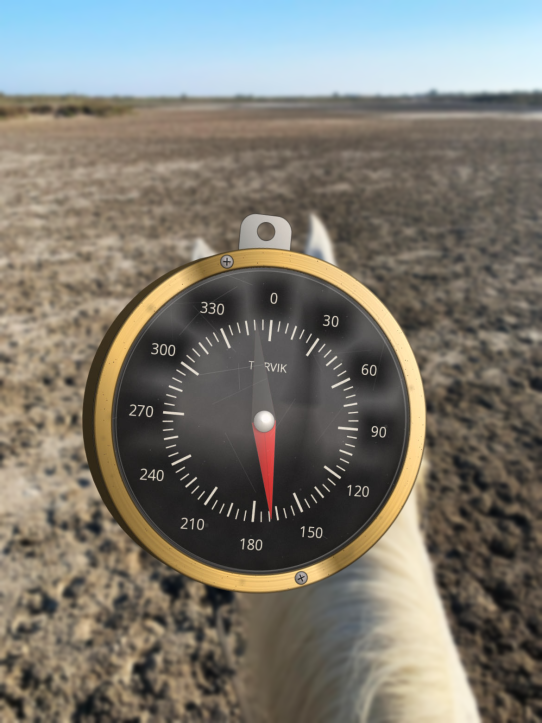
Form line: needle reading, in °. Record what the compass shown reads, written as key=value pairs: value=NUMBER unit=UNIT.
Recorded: value=170 unit=°
